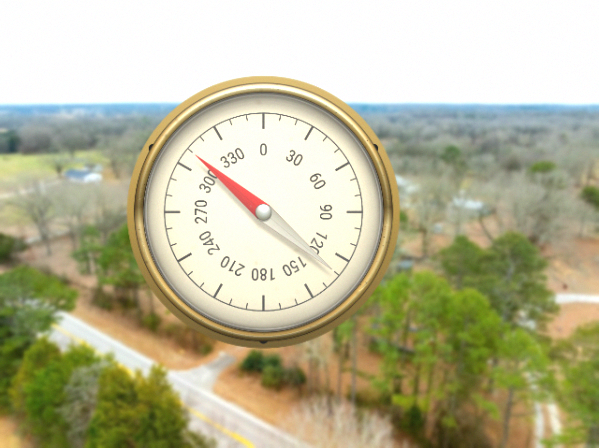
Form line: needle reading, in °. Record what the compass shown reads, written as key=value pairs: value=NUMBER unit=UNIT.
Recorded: value=310 unit=°
